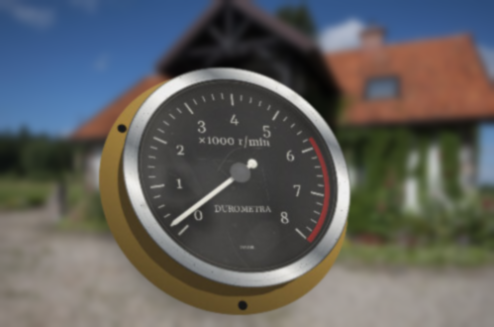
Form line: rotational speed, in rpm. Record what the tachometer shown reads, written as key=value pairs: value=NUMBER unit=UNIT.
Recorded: value=200 unit=rpm
